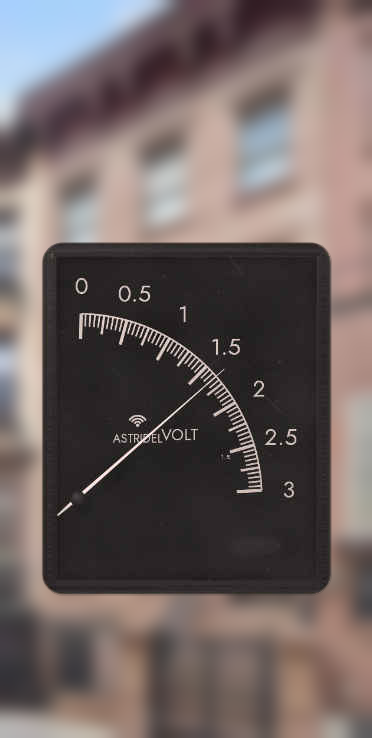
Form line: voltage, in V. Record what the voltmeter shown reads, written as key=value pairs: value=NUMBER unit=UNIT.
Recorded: value=1.65 unit=V
